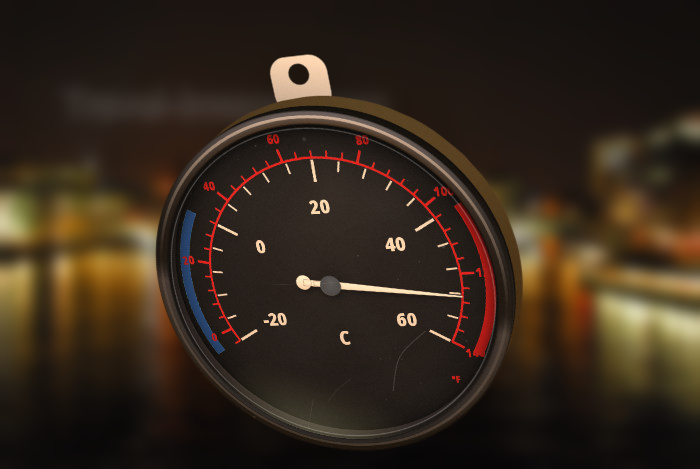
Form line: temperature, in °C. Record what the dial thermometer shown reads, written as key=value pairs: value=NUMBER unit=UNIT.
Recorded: value=52 unit=°C
